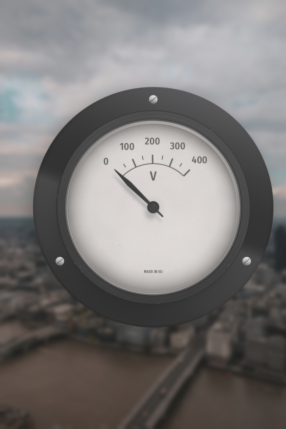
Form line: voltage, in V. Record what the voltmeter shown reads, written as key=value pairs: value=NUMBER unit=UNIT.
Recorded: value=0 unit=V
